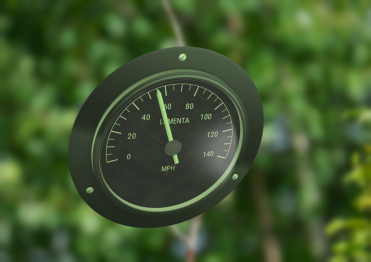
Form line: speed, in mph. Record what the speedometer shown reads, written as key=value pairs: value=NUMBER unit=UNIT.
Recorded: value=55 unit=mph
